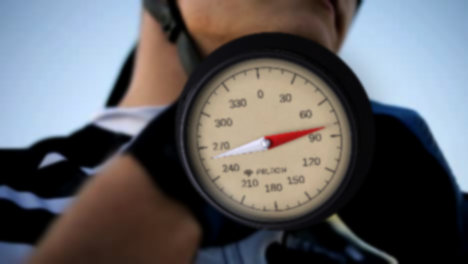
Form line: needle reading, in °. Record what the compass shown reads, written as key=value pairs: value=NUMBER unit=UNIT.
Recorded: value=80 unit=°
